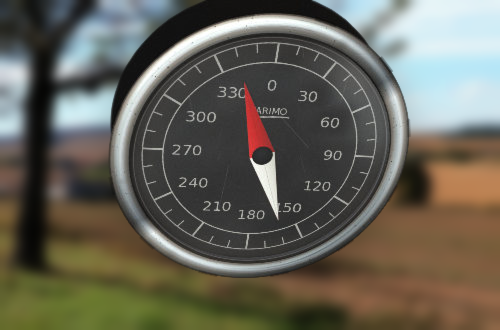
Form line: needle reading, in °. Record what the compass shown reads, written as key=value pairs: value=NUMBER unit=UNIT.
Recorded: value=340 unit=°
